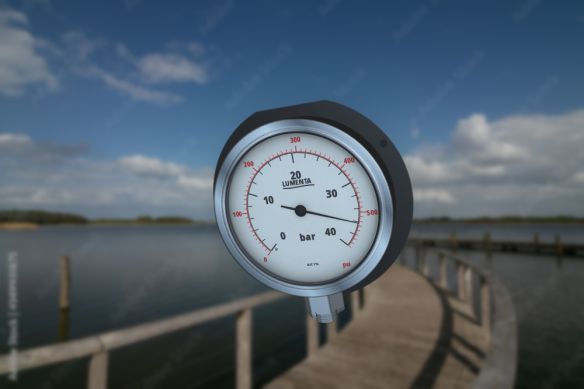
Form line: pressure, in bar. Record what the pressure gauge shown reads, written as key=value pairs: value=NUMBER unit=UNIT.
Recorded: value=36 unit=bar
